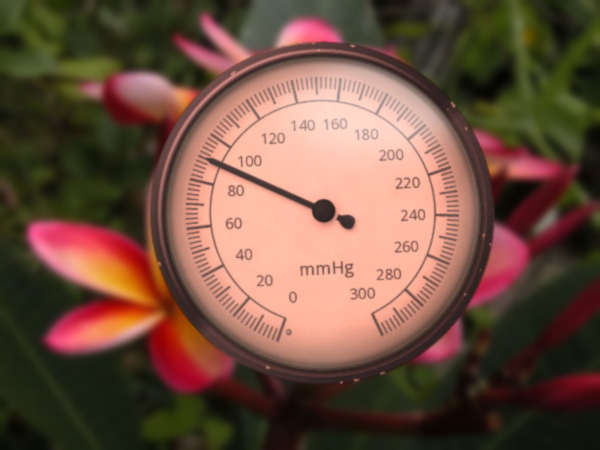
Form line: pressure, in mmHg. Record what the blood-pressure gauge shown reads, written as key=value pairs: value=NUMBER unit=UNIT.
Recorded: value=90 unit=mmHg
